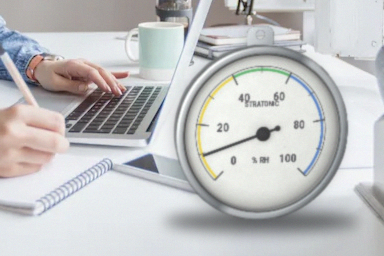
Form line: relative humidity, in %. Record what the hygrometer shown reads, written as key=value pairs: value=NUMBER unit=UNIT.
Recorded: value=10 unit=%
